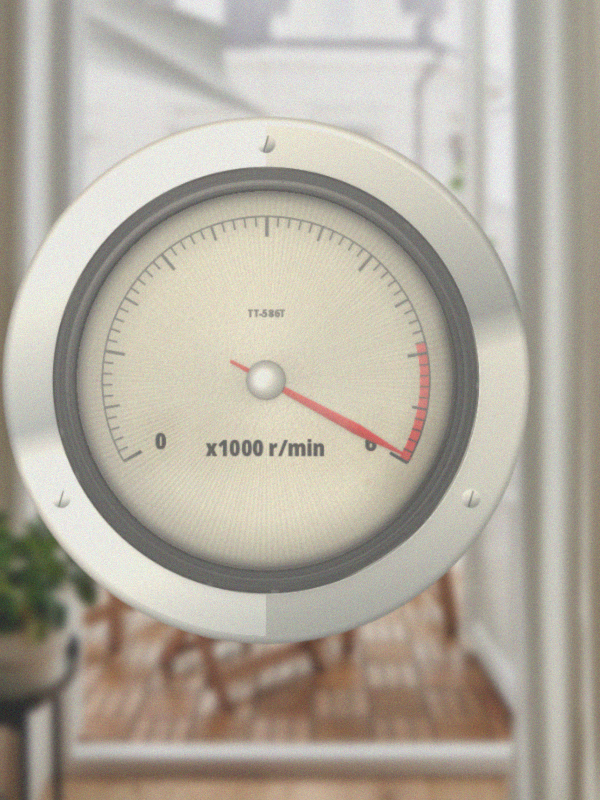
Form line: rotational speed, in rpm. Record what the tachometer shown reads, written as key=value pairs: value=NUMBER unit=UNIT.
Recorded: value=5950 unit=rpm
